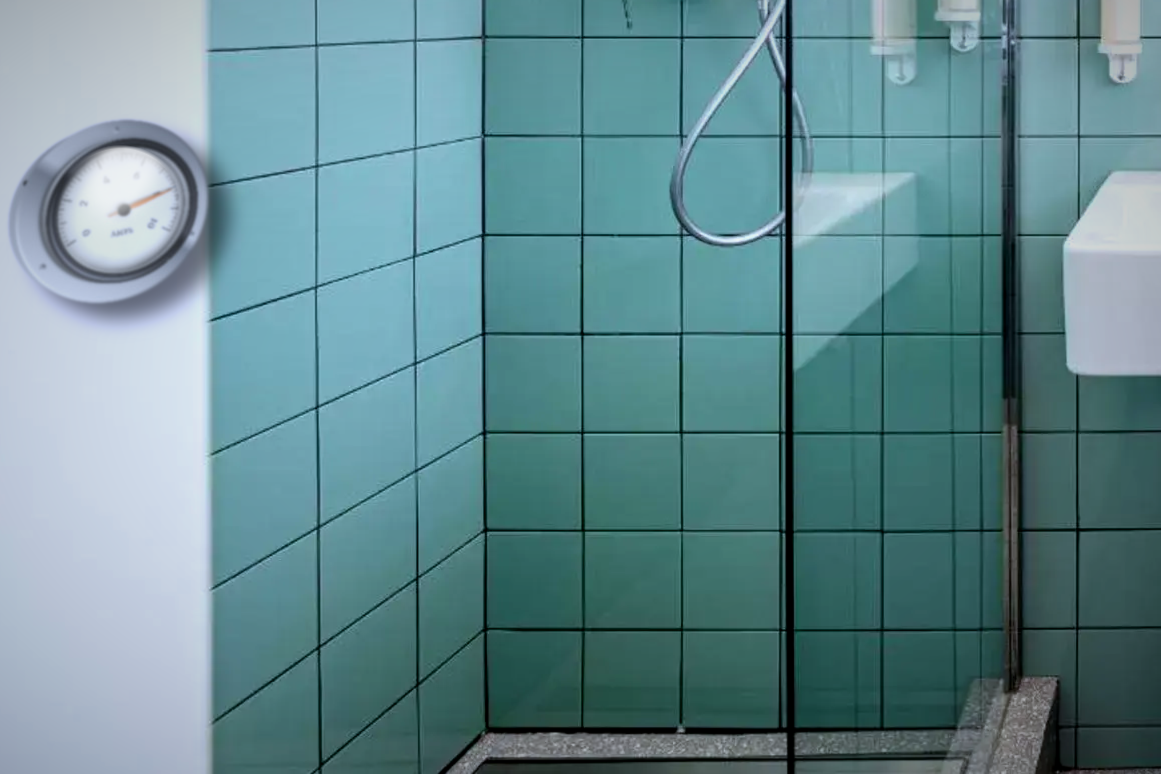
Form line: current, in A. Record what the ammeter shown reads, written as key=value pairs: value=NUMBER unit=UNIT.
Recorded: value=8 unit=A
